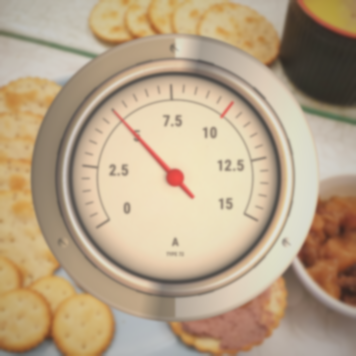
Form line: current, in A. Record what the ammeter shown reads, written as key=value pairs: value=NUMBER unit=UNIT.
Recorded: value=5 unit=A
